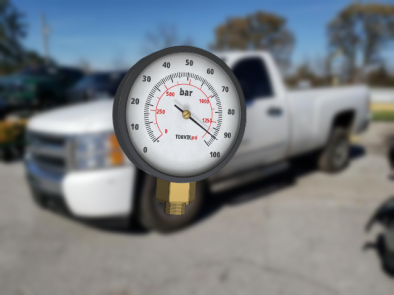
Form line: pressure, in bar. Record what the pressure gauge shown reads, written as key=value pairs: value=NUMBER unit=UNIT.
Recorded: value=95 unit=bar
